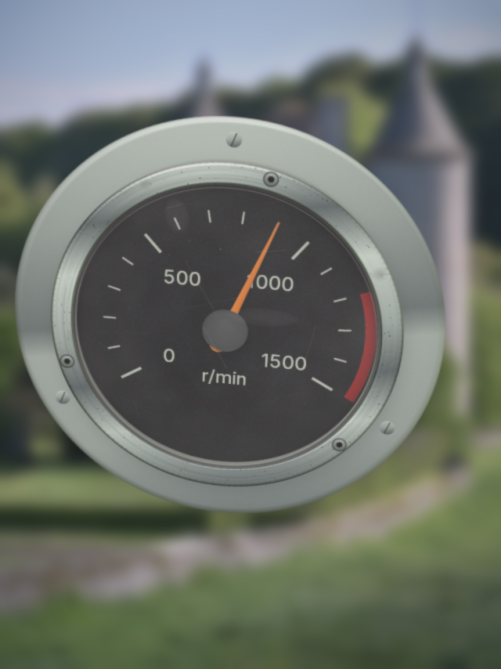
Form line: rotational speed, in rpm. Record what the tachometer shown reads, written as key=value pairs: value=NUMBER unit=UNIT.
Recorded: value=900 unit=rpm
